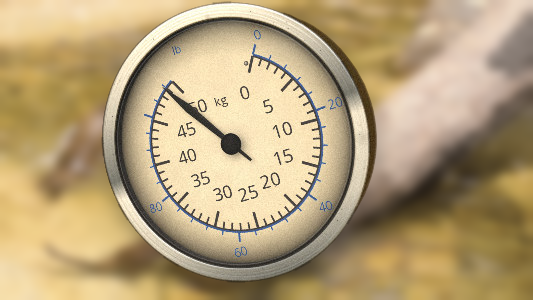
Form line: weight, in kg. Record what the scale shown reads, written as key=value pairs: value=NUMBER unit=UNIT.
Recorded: value=49 unit=kg
